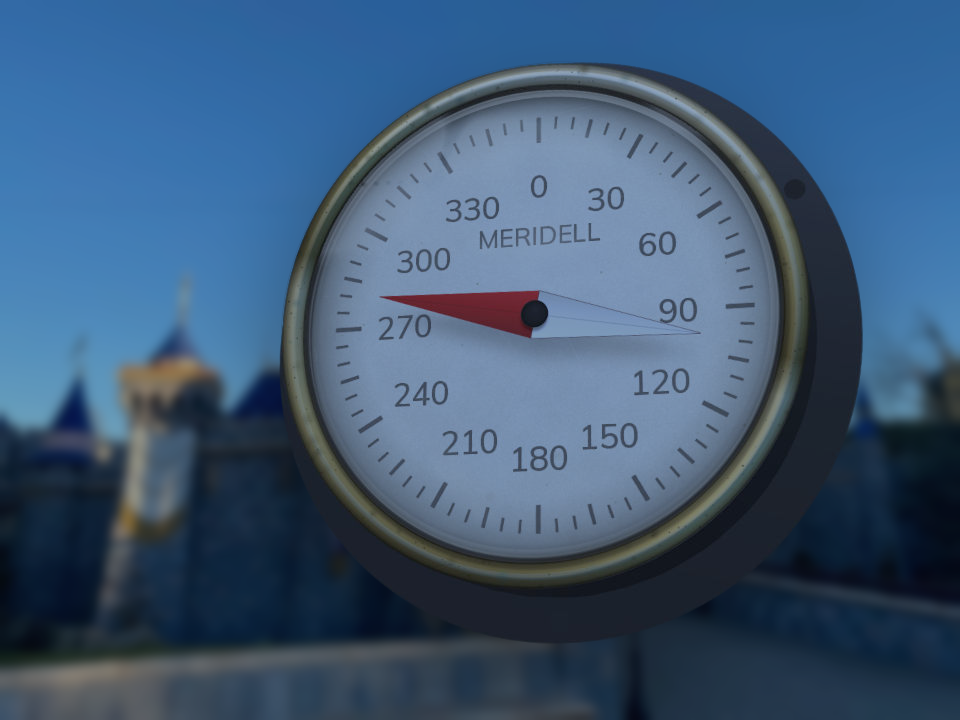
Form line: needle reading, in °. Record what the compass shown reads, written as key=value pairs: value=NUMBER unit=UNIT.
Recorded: value=280 unit=°
